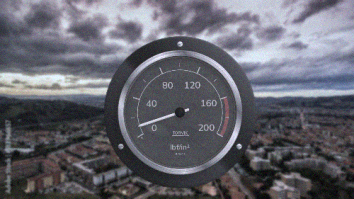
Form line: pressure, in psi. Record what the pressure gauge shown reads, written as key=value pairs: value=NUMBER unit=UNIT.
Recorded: value=10 unit=psi
